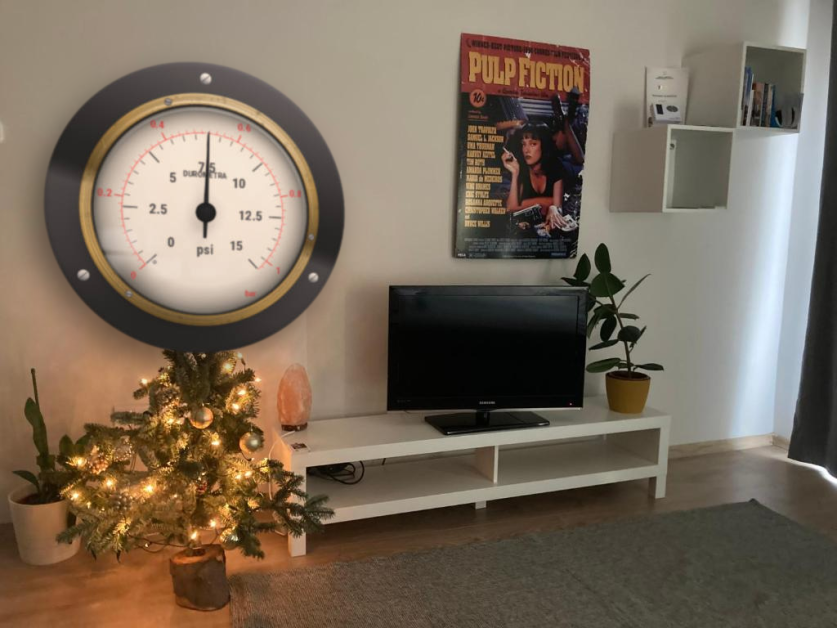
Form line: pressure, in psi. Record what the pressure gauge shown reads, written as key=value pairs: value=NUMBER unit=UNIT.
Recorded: value=7.5 unit=psi
